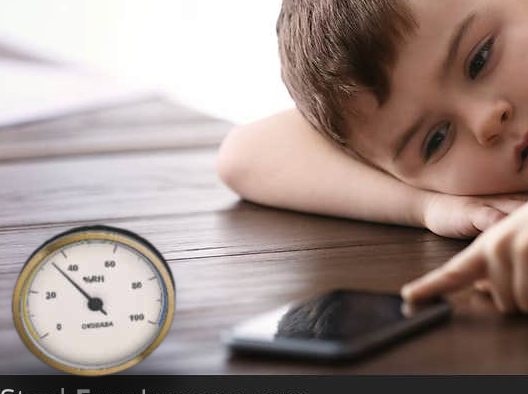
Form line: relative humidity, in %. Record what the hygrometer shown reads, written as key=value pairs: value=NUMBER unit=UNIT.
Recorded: value=35 unit=%
